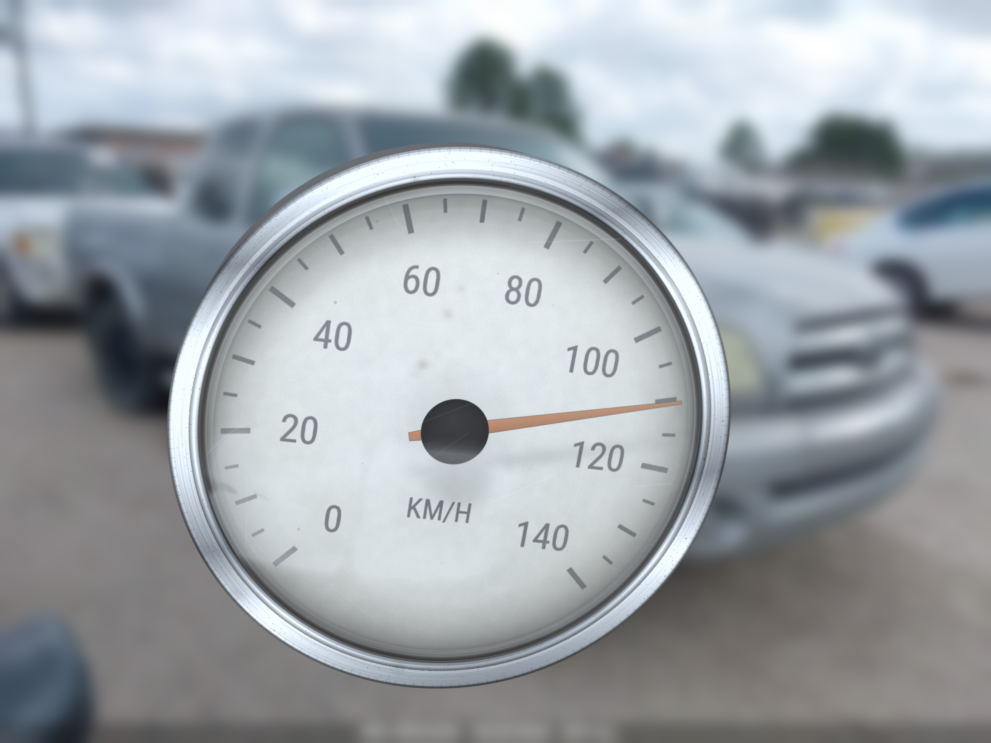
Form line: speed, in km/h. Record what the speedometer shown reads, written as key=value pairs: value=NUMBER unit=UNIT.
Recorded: value=110 unit=km/h
